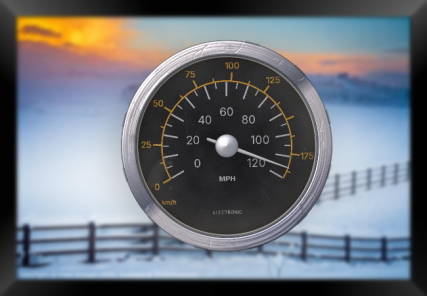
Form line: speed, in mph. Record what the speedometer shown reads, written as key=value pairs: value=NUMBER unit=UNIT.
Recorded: value=115 unit=mph
